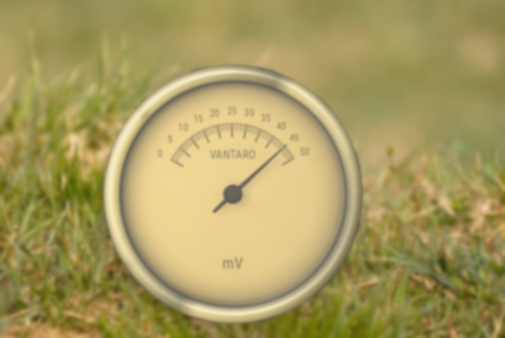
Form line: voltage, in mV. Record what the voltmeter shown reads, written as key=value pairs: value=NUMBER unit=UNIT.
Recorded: value=45 unit=mV
